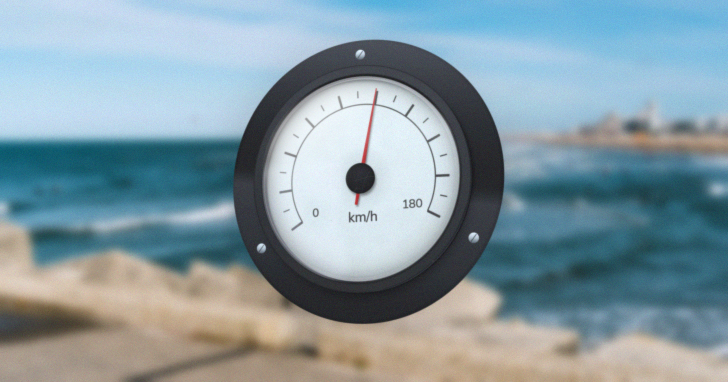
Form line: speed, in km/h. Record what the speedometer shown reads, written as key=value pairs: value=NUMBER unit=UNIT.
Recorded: value=100 unit=km/h
